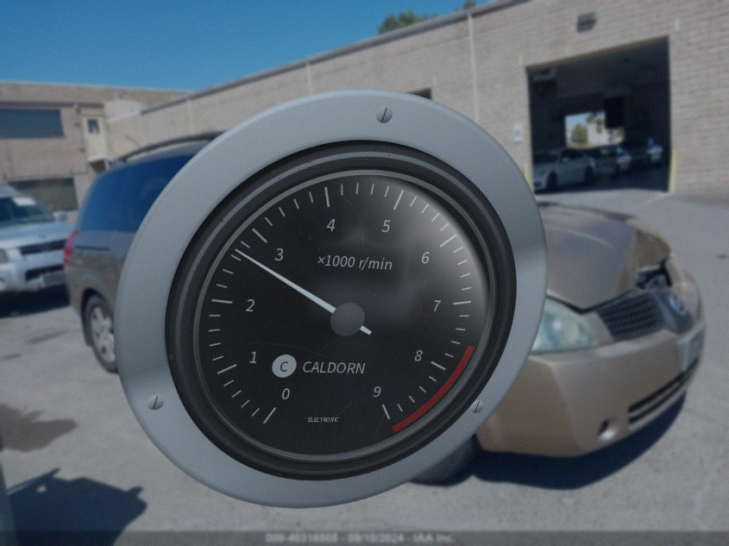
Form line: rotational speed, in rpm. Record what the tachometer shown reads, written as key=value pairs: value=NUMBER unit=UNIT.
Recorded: value=2700 unit=rpm
